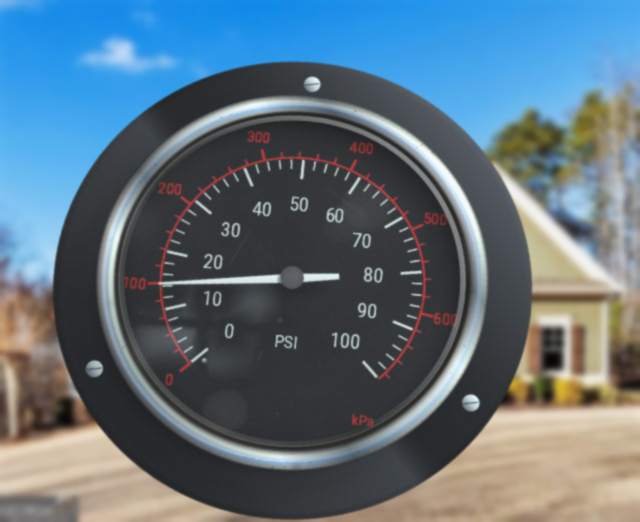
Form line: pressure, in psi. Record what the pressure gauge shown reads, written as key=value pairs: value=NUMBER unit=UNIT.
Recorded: value=14 unit=psi
